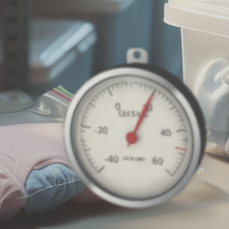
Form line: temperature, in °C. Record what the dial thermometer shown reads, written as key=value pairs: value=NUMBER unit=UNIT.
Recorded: value=20 unit=°C
